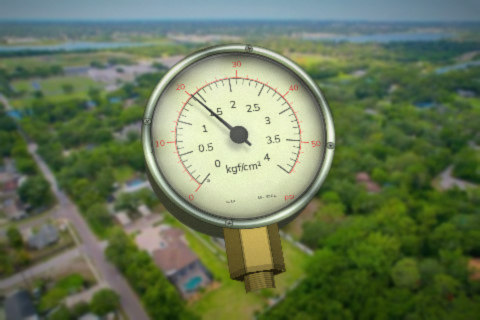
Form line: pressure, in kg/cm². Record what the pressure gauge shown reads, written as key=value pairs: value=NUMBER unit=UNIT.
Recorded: value=1.4 unit=kg/cm²
